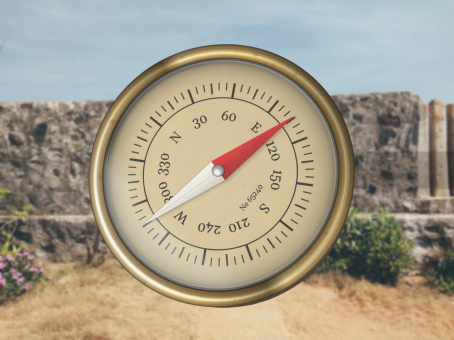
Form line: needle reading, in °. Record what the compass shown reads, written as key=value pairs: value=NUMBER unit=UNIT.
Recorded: value=105 unit=°
